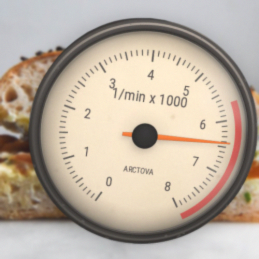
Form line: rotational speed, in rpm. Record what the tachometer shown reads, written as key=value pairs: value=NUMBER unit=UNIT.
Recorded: value=6400 unit=rpm
